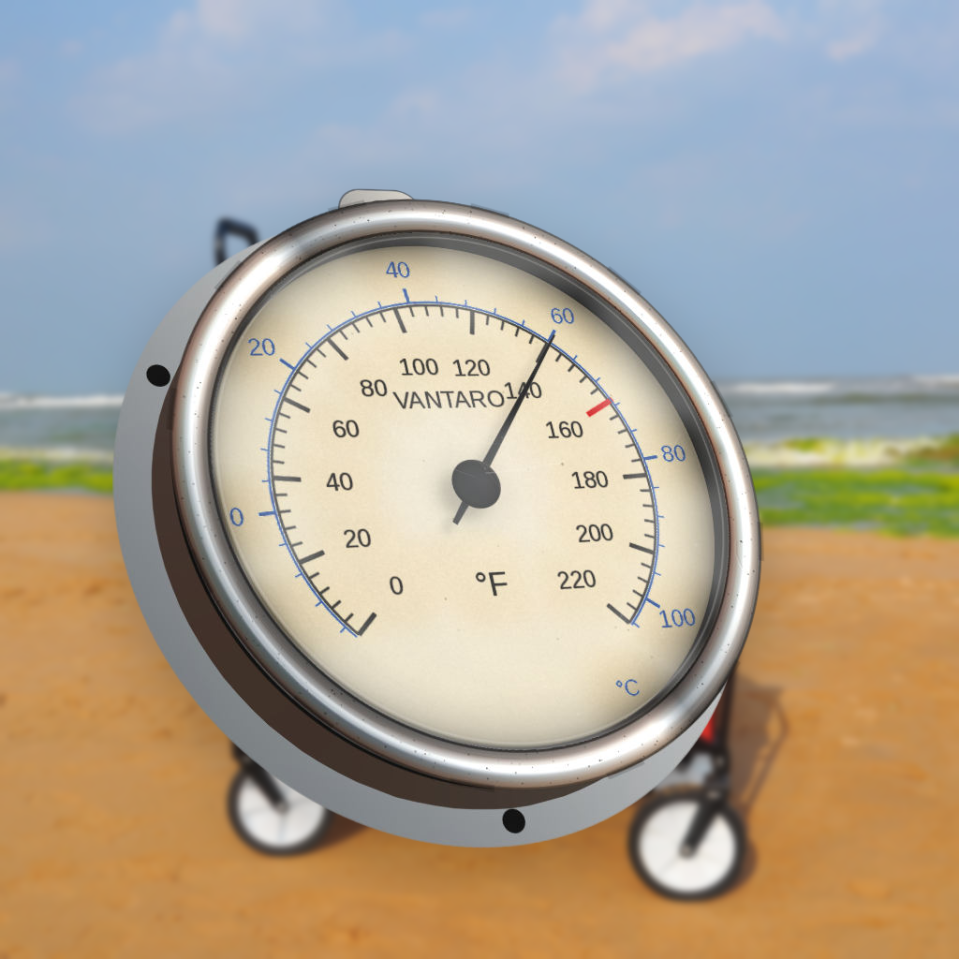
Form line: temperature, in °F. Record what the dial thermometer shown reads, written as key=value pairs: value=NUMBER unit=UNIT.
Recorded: value=140 unit=°F
